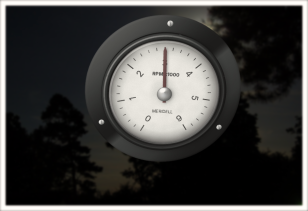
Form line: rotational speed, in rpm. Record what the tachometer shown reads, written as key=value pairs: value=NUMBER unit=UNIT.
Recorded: value=3000 unit=rpm
